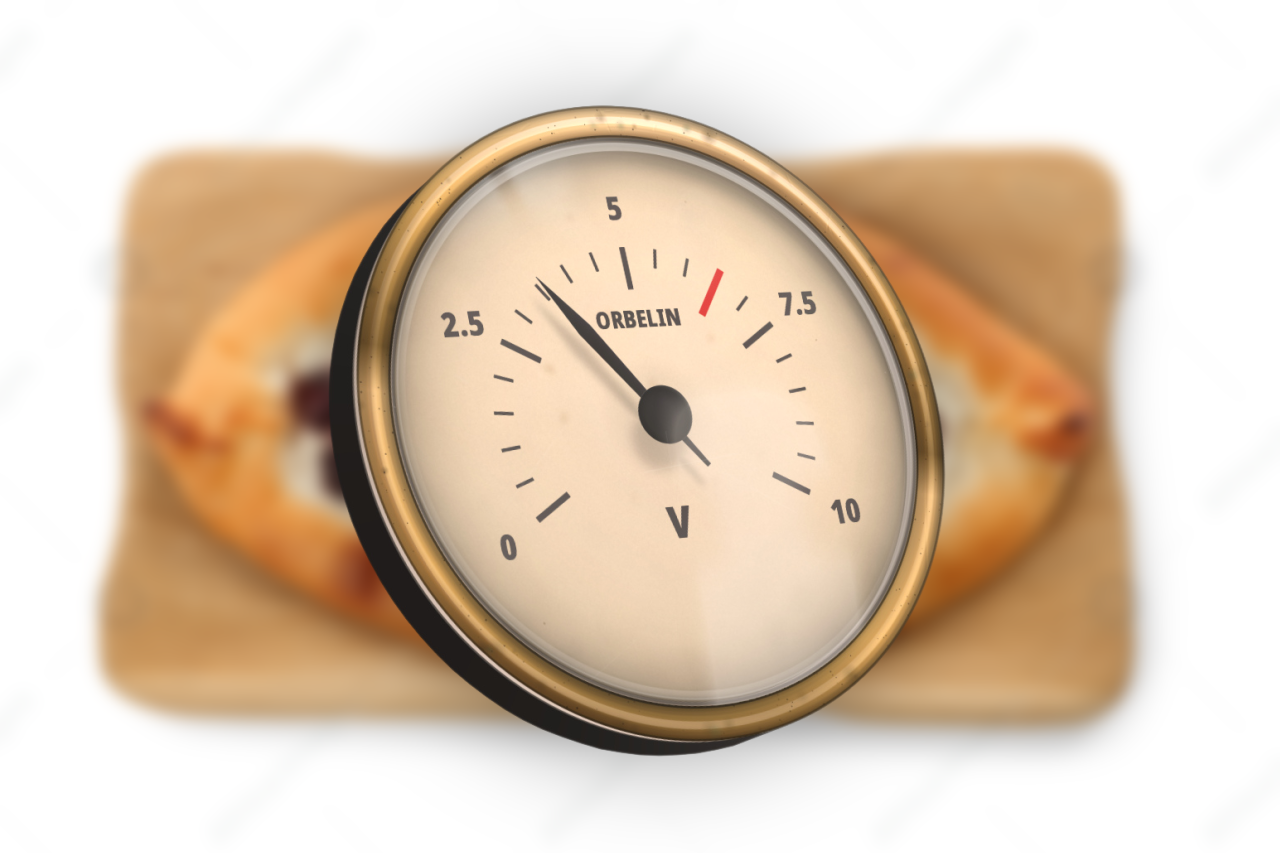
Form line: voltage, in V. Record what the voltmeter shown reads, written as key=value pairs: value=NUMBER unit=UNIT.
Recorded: value=3.5 unit=V
